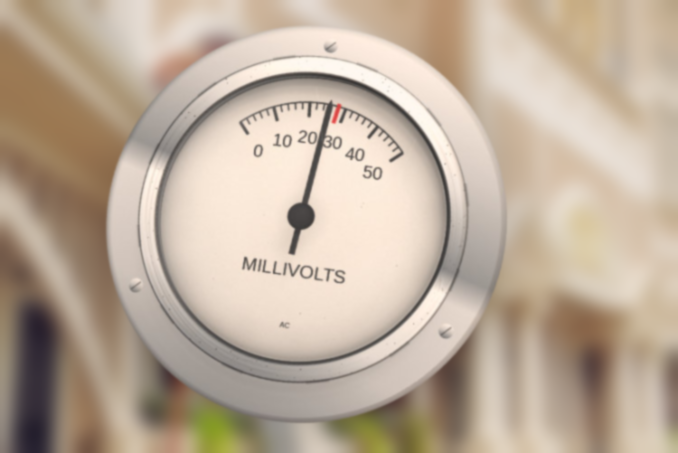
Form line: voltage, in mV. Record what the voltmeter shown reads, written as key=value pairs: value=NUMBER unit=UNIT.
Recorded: value=26 unit=mV
